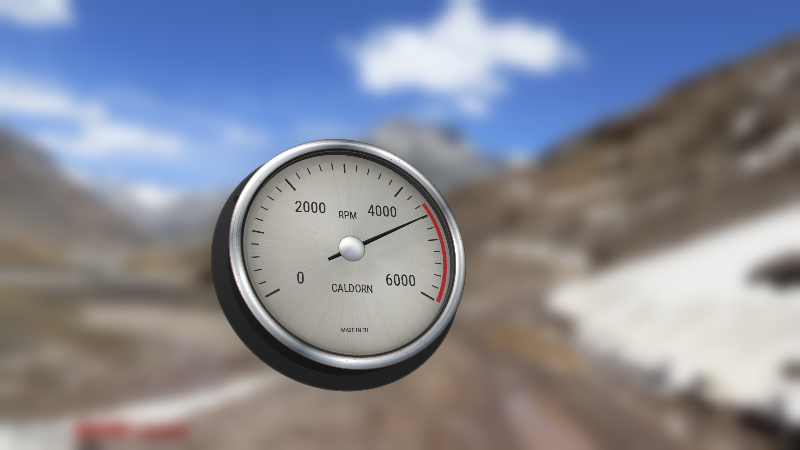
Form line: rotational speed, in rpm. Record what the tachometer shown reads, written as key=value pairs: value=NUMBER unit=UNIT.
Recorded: value=4600 unit=rpm
